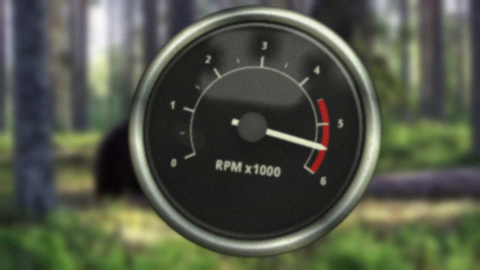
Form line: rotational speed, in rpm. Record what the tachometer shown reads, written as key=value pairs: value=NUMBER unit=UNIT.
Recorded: value=5500 unit=rpm
